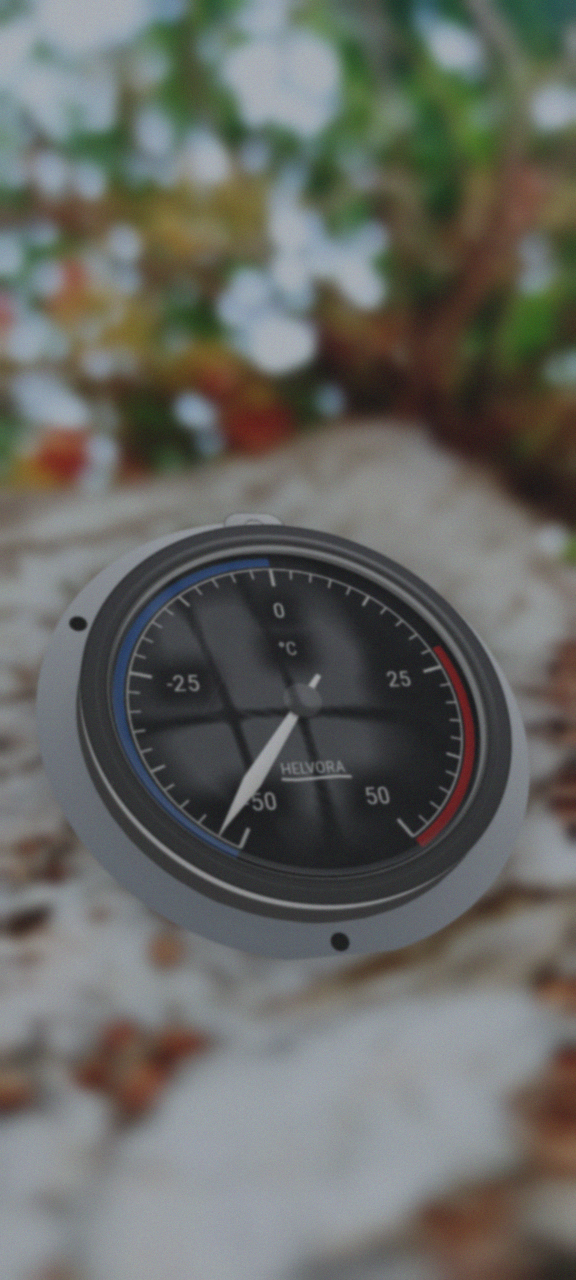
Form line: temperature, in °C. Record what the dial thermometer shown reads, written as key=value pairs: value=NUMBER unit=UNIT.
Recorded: value=-47.5 unit=°C
